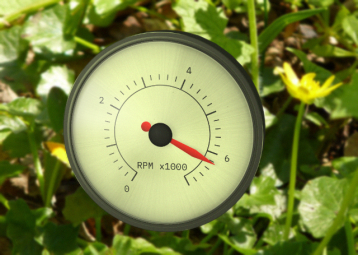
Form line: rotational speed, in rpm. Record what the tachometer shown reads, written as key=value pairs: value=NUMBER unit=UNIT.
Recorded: value=6200 unit=rpm
